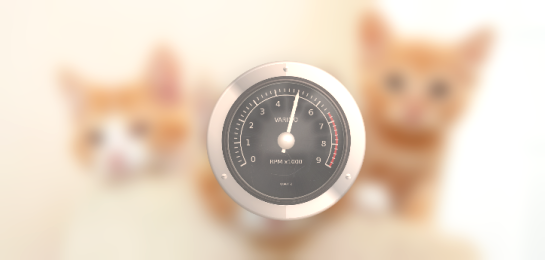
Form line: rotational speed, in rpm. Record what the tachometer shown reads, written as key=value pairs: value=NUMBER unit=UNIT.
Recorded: value=5000 unit=rpm
